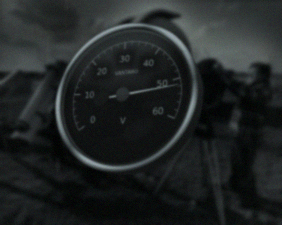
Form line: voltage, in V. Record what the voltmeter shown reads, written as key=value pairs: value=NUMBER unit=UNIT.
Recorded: value=52 unit=V
